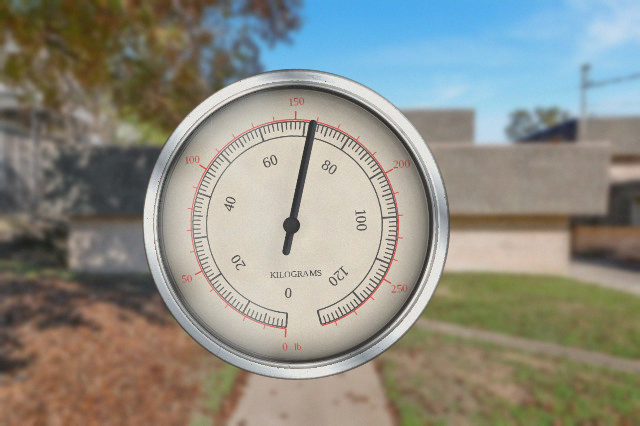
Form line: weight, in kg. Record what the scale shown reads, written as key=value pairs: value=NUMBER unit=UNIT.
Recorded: value=72 unit=kg
